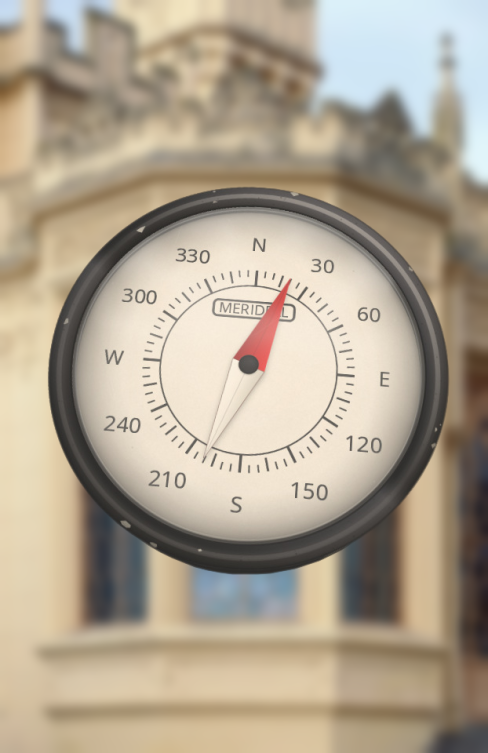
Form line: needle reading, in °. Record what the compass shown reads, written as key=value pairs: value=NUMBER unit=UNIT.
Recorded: value=20 unit=°
